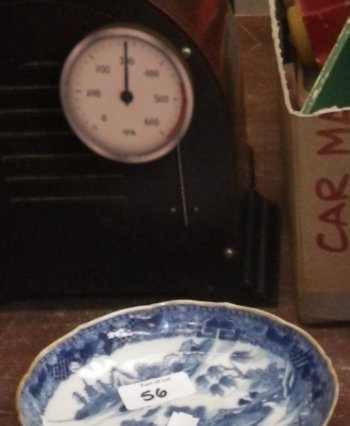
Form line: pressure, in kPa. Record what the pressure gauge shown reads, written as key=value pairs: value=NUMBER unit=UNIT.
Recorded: value=300 unit=kPa
